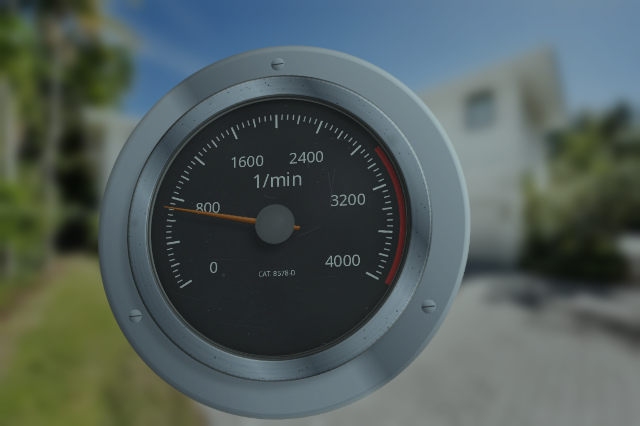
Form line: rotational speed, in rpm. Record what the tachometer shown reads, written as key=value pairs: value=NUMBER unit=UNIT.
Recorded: value=700 unit=rpm
